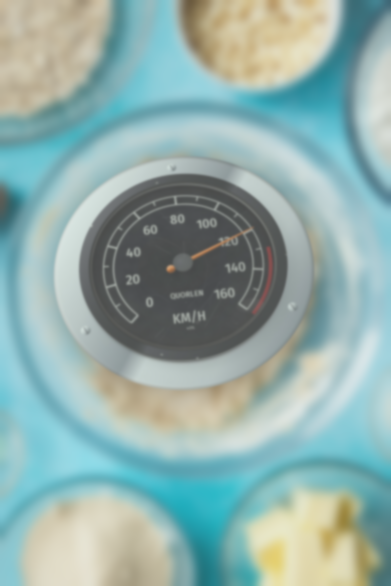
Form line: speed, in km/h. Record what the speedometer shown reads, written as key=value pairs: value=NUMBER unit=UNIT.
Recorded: value=120 unit=km/h
